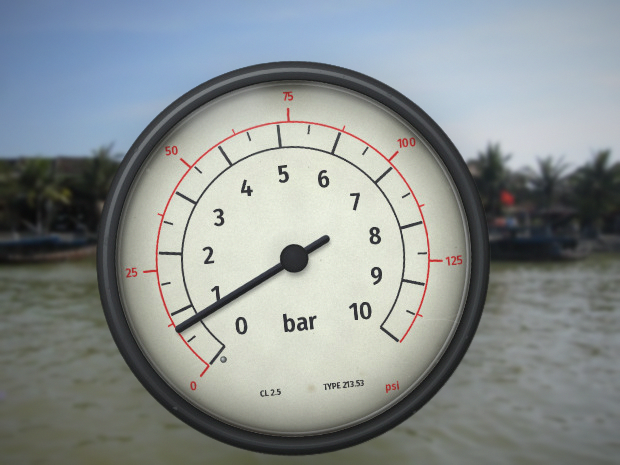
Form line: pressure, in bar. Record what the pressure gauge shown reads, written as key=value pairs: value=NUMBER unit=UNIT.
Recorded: value=0.75 unit=bar
